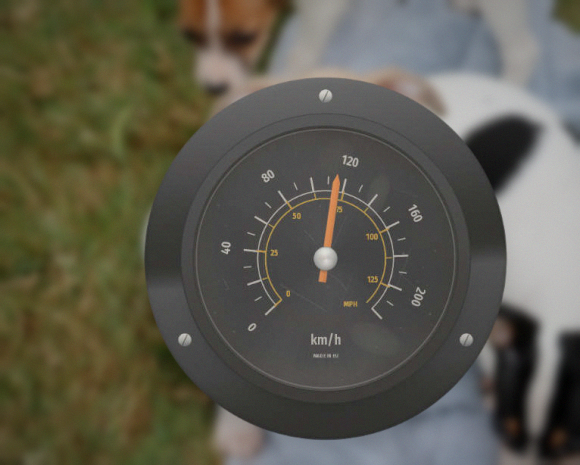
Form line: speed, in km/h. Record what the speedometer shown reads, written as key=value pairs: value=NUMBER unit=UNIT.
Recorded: value=115 unit=km/h
